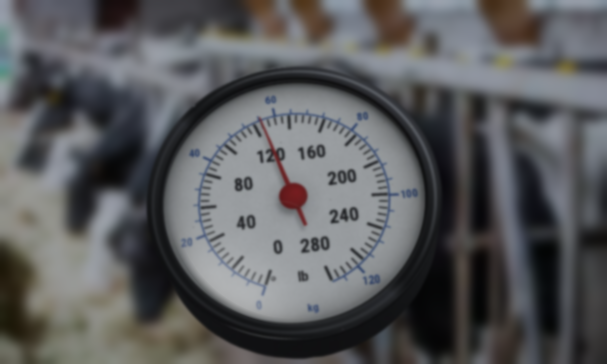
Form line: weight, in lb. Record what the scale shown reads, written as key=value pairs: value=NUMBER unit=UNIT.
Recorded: value=124 unit=lb
